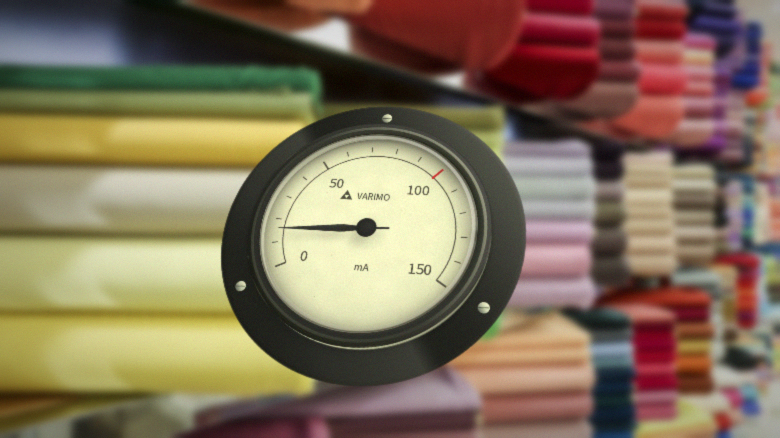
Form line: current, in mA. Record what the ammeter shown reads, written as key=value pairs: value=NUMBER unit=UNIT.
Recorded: value=15 unit=mA
